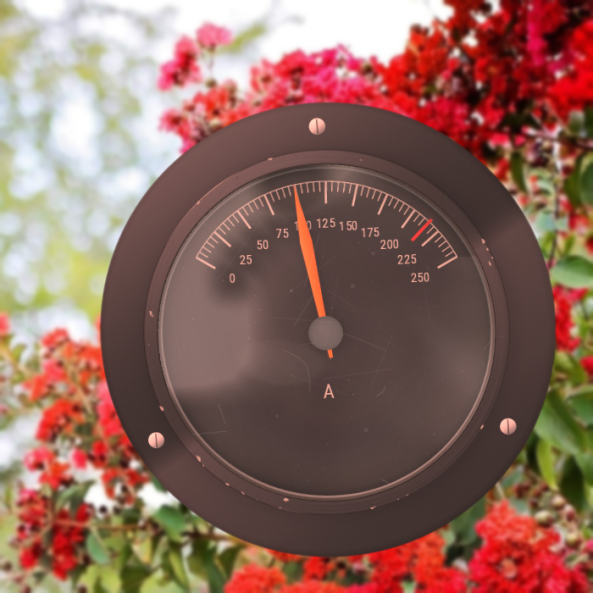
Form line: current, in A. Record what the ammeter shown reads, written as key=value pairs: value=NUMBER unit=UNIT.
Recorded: value=100 unit=A
